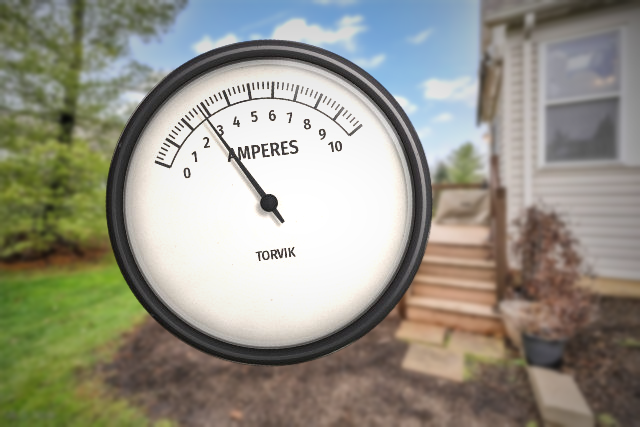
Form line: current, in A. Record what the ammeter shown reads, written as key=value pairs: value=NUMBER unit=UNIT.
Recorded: value=2.8 unit=A
